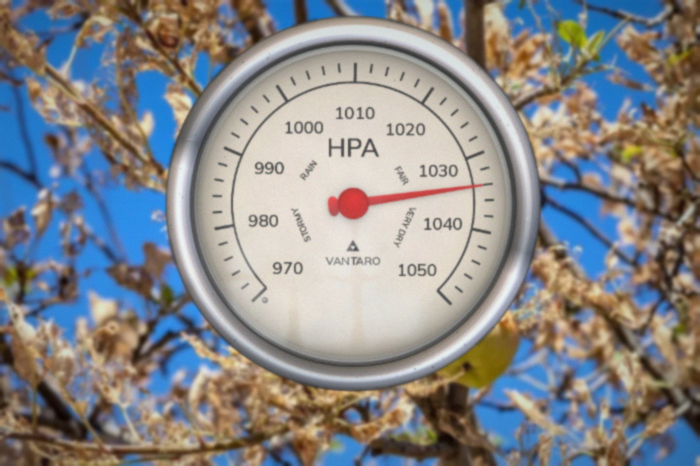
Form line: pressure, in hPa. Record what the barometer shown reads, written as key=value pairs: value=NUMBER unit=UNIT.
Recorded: value=1034 unit=hPa
